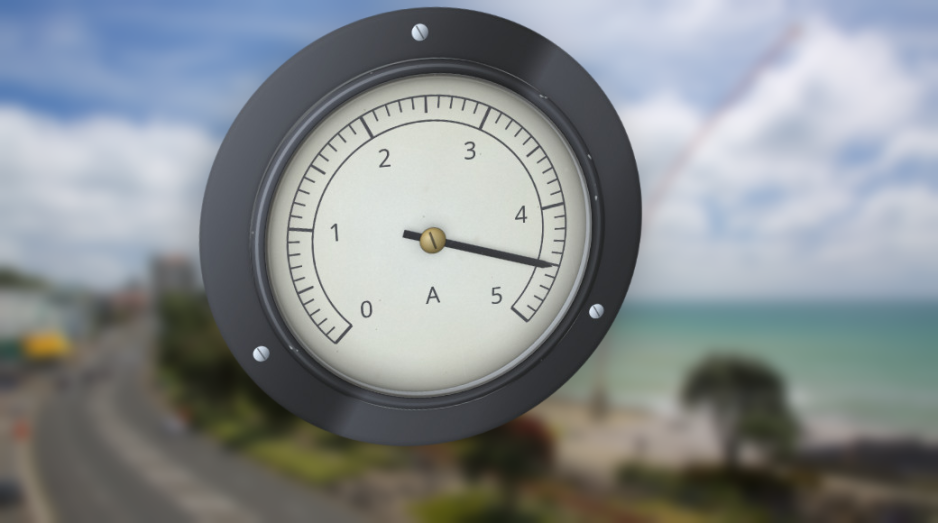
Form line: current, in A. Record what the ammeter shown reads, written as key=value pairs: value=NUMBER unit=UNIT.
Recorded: value=4.5 unit=A
